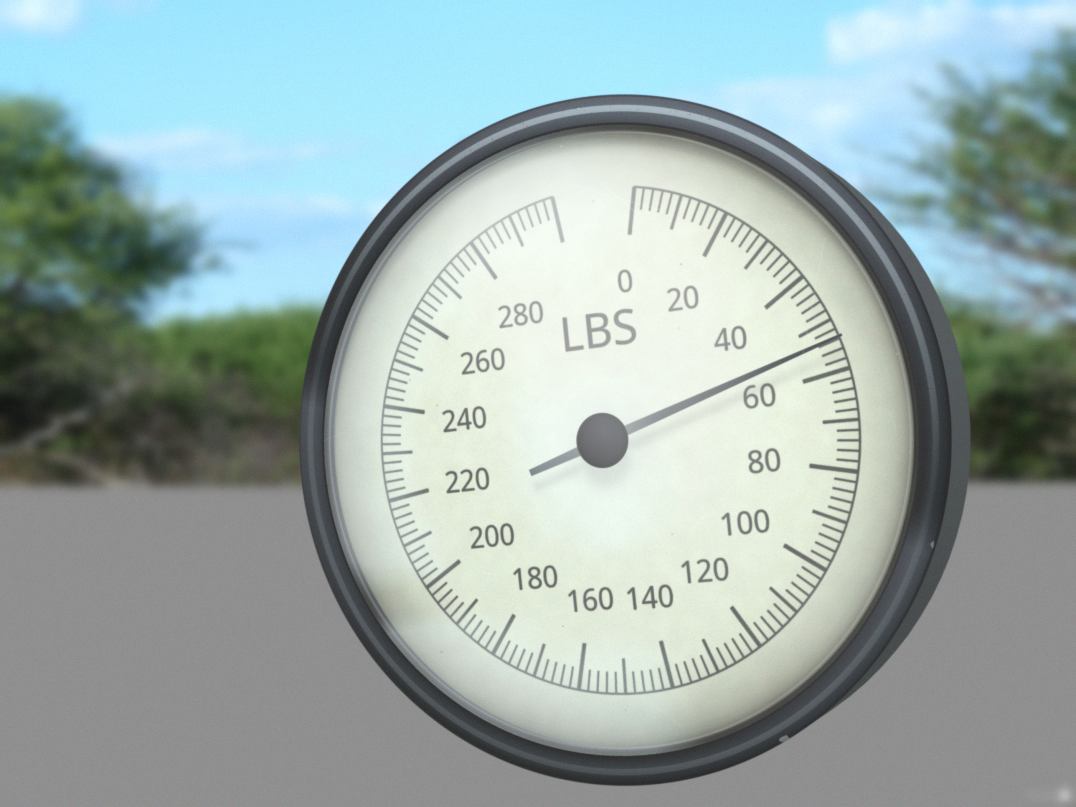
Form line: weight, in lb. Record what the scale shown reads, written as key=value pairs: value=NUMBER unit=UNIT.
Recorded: value=54 unit=lb
